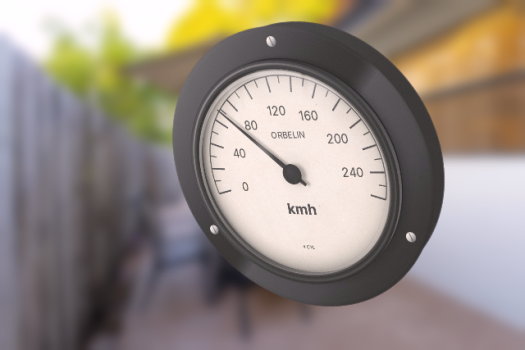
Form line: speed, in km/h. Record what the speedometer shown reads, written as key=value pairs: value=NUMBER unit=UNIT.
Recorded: value=70 unit=km/h
